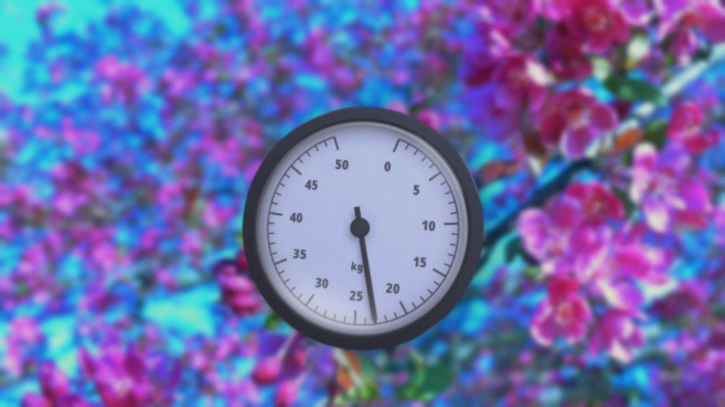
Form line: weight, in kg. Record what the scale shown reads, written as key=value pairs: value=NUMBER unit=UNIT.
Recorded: value=23 unit=kg
